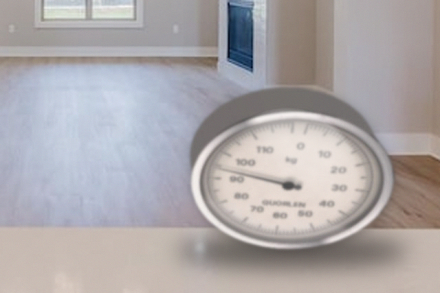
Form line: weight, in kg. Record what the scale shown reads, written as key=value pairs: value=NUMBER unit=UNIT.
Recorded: value=95 unit=kg
